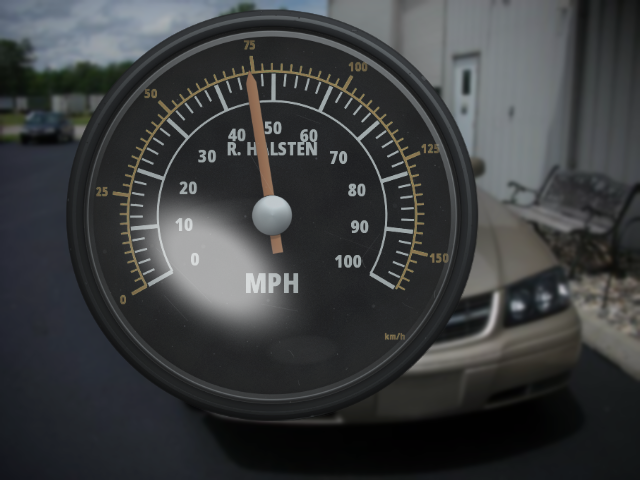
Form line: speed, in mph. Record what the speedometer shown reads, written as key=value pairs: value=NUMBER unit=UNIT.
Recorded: value=46 unit=mph
